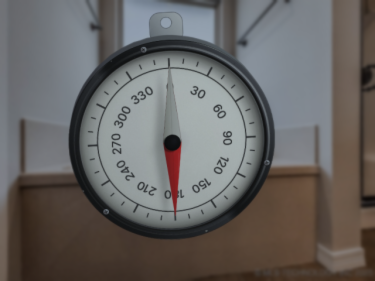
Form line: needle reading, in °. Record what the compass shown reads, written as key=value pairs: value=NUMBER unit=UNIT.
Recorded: value=180 unit=°
